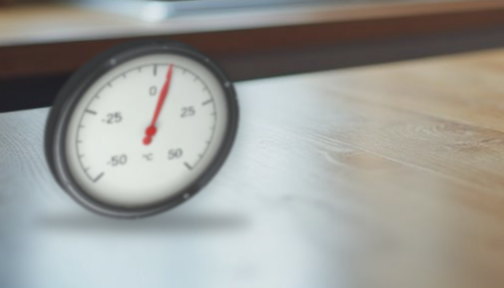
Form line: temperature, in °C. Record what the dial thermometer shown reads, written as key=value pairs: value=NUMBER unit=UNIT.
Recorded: value=5 unit=°C
